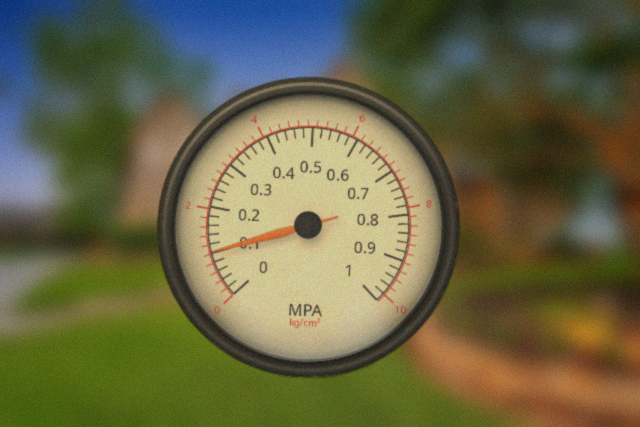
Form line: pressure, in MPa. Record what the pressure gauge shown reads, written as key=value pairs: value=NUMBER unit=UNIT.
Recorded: value=0.1 unit=MPa
